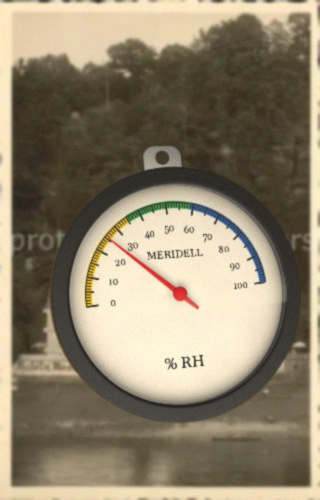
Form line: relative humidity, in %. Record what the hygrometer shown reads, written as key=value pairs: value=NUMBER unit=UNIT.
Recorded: value=25 unit=%
